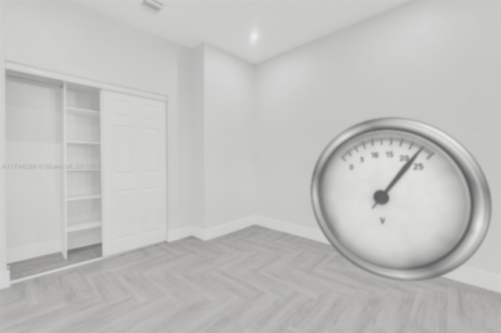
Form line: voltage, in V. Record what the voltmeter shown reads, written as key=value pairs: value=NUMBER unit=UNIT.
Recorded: value=22.5 unit=V
